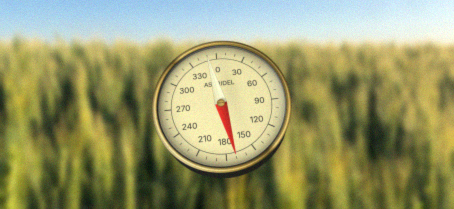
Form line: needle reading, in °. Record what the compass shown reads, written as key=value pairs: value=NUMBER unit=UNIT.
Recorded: value=170 unit=°
